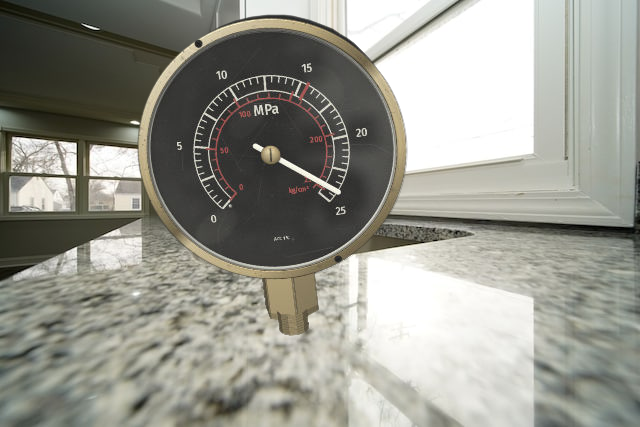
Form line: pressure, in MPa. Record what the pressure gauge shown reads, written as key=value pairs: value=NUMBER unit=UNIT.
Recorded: value=24 unit=MPa
